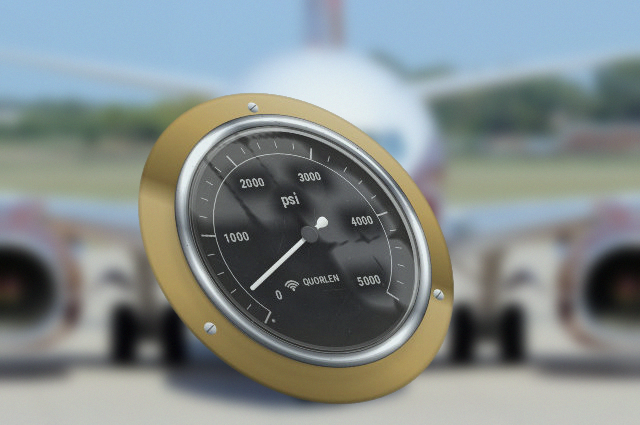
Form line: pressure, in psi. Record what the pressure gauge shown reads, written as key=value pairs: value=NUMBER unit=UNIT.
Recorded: value=300 unit=psi
